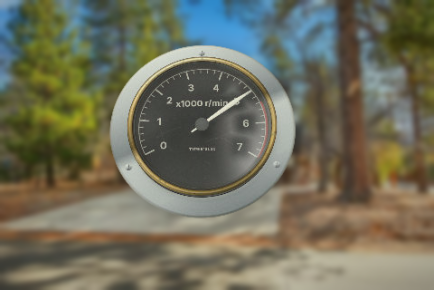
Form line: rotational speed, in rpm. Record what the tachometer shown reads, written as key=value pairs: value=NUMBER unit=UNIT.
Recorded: value=5000 unit=rpm
